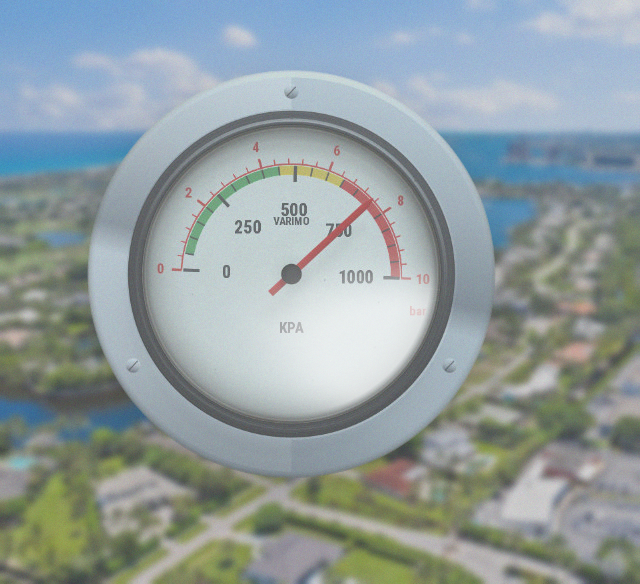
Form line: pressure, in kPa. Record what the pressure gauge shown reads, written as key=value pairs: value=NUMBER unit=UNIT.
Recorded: value=750 unit=kPa
